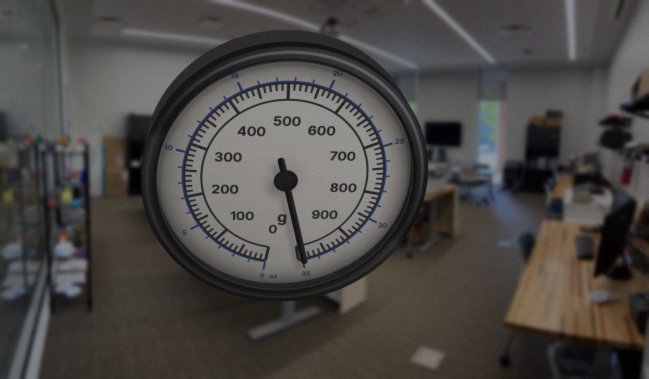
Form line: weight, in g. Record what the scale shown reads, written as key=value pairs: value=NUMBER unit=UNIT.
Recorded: value=990 unit=g
